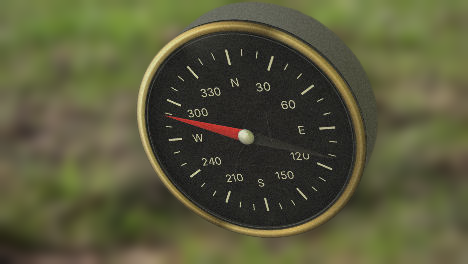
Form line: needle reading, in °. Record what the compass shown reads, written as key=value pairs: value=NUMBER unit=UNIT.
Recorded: value=290 unit=°
